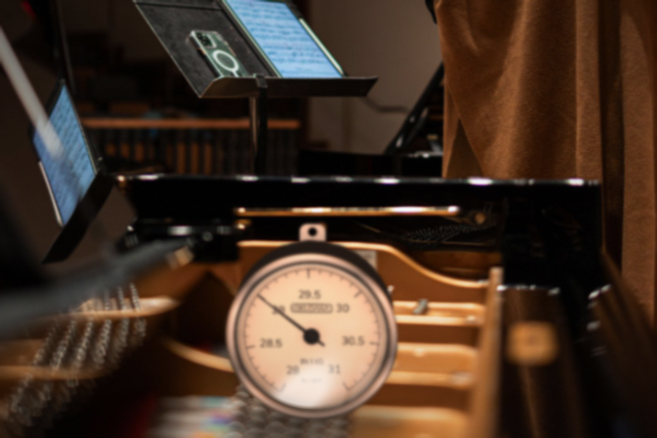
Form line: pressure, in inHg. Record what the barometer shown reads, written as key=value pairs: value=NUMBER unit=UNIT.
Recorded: value=29 unit=inHg
